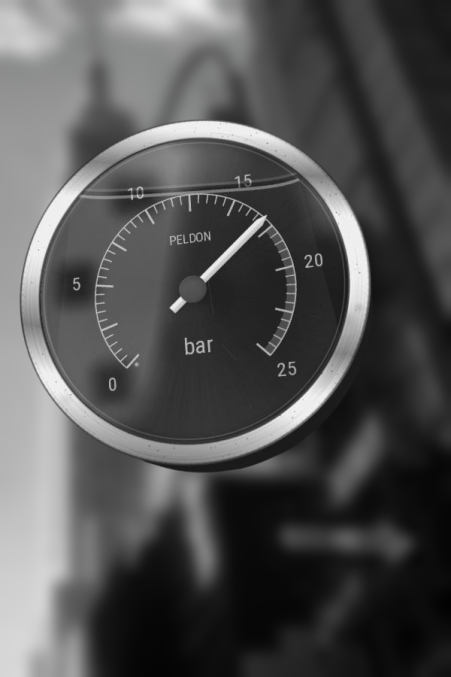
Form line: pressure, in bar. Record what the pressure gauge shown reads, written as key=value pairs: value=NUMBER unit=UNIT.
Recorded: value=17 unit=bar
